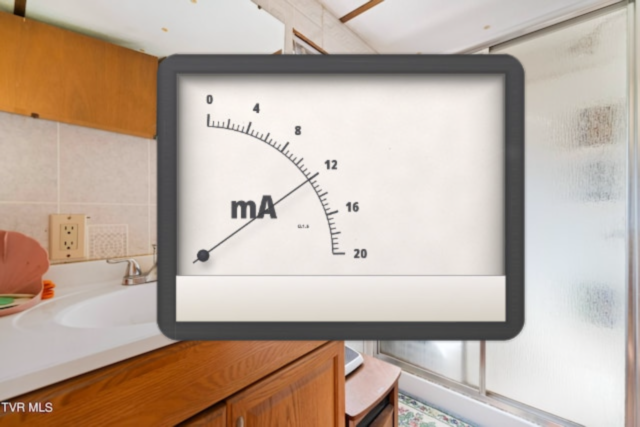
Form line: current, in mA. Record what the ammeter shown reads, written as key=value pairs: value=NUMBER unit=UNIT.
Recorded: value=12 unit=mA
